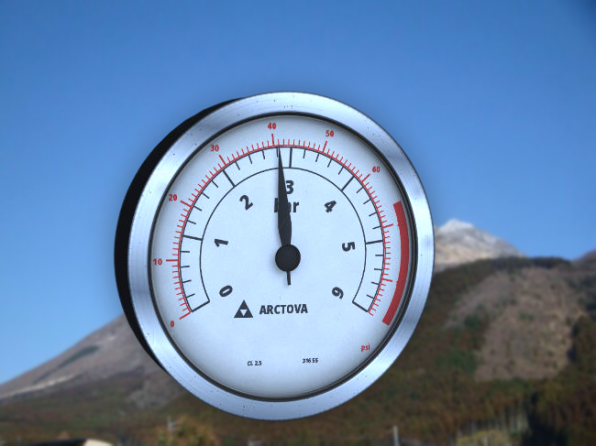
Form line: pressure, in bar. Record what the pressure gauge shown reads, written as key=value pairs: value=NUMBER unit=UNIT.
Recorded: value=2.8 unit=bar
